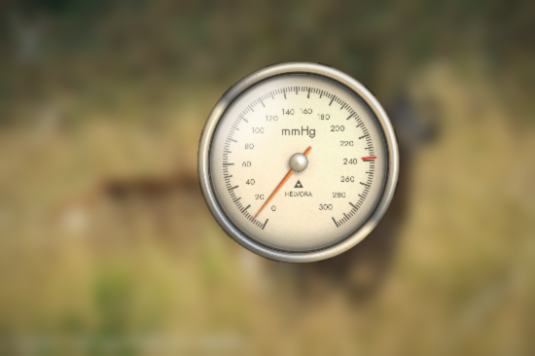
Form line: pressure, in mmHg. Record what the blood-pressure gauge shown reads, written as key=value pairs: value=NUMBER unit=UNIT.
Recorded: value=10 unit=mmHg
